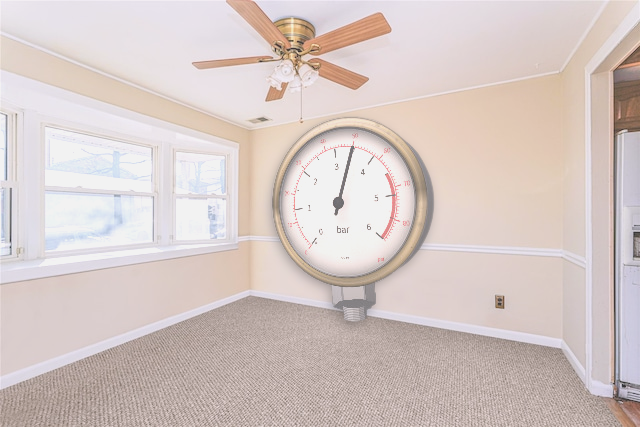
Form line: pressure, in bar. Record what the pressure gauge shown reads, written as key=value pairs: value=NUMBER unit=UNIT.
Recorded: value=3.5 unit=bar
